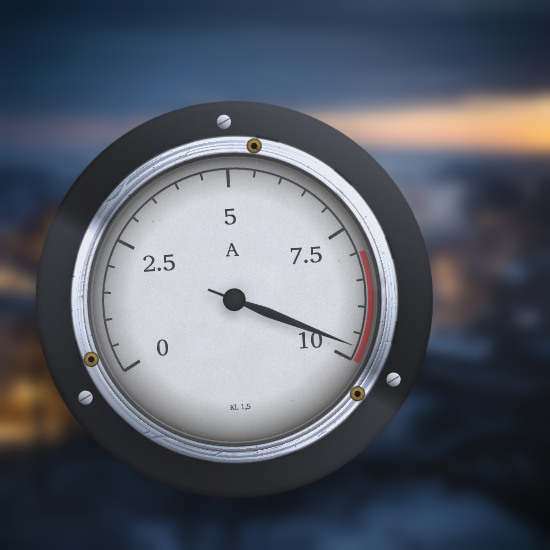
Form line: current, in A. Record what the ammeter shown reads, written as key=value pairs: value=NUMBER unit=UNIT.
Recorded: value=9.75 unit=A
